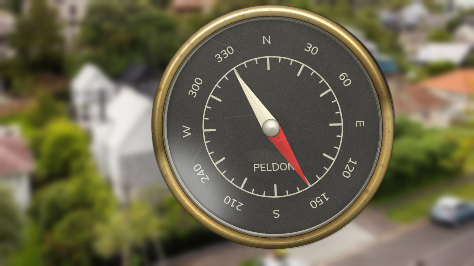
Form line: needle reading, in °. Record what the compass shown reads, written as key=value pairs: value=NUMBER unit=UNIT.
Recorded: value=150 unit=°
